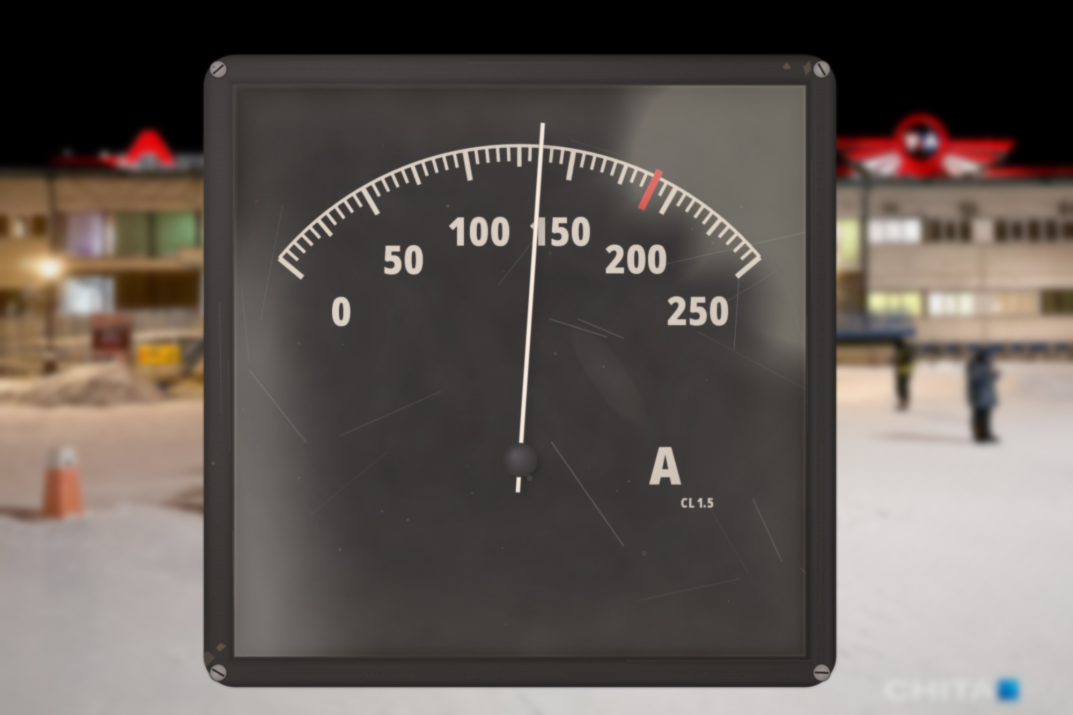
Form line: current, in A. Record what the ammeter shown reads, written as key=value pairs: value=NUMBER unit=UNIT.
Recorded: value=135 unit=A
